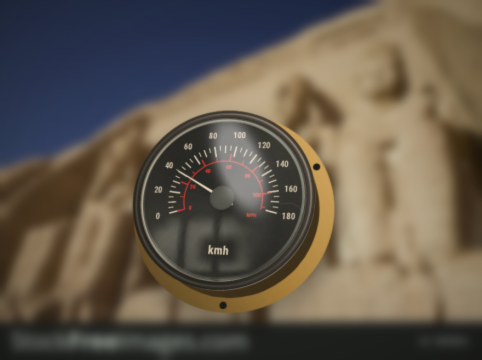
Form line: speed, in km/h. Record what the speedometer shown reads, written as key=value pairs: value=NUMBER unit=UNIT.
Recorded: value=40 unit=km/h
